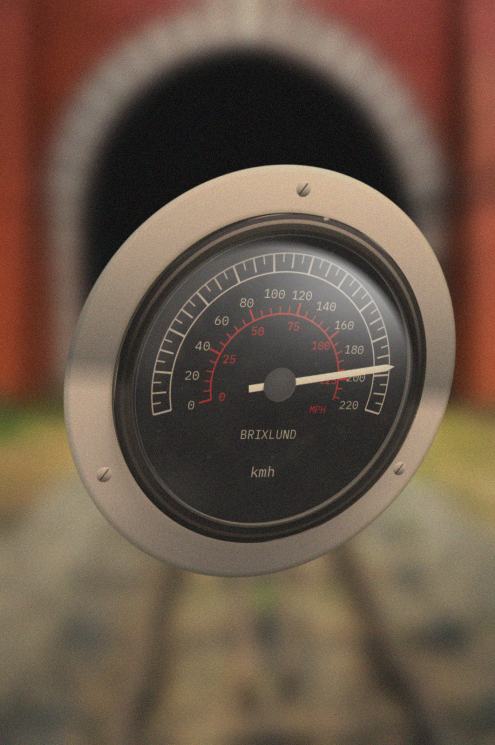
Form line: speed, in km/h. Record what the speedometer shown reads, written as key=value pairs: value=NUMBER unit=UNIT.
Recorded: value=195 unit=km/h
